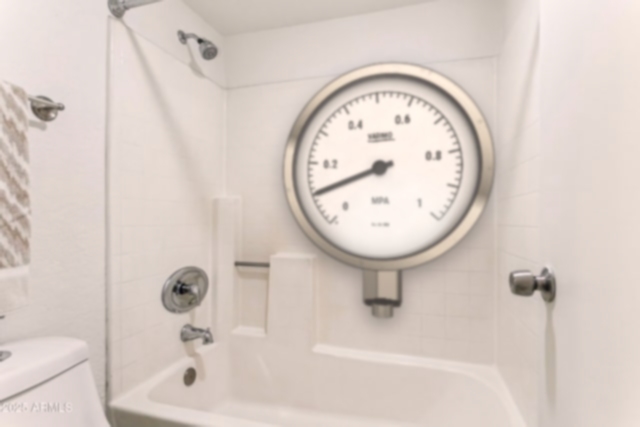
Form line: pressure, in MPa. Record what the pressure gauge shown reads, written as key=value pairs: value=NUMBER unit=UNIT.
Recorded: value=0.1 unit=MPa
